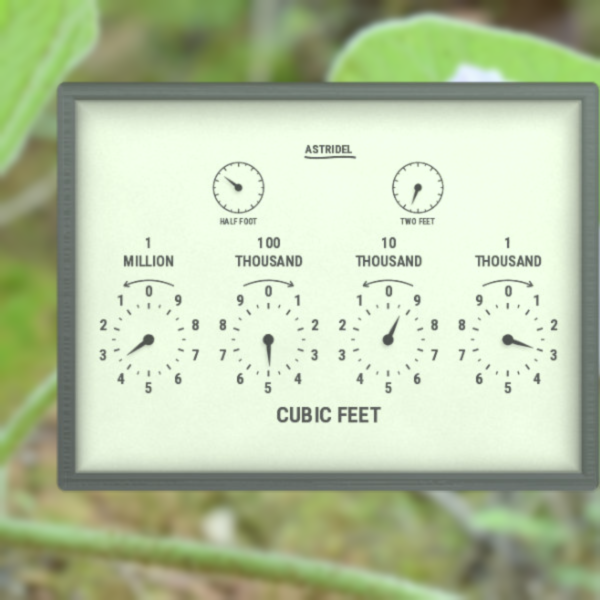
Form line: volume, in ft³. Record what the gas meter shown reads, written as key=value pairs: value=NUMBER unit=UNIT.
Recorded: value=349300 unit=ft³
